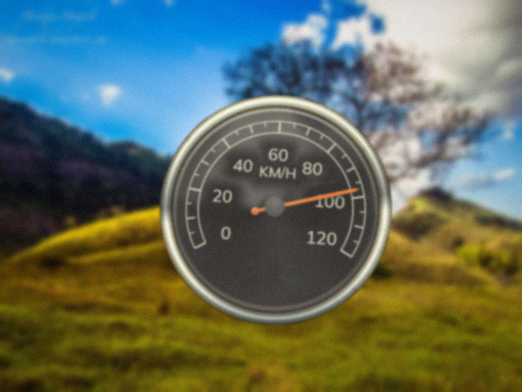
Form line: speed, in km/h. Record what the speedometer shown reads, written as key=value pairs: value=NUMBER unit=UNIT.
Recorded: value=97.5 unit=km/h
